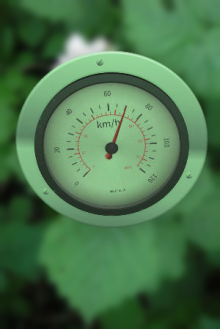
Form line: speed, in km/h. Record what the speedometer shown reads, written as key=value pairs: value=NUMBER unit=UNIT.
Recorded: value=70 unit=km/h
